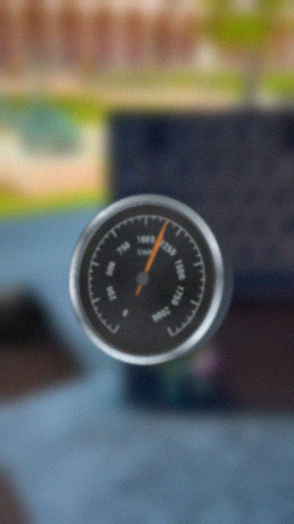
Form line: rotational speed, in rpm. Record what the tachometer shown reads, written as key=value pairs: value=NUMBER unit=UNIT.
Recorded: value=1150 unit=rpm
